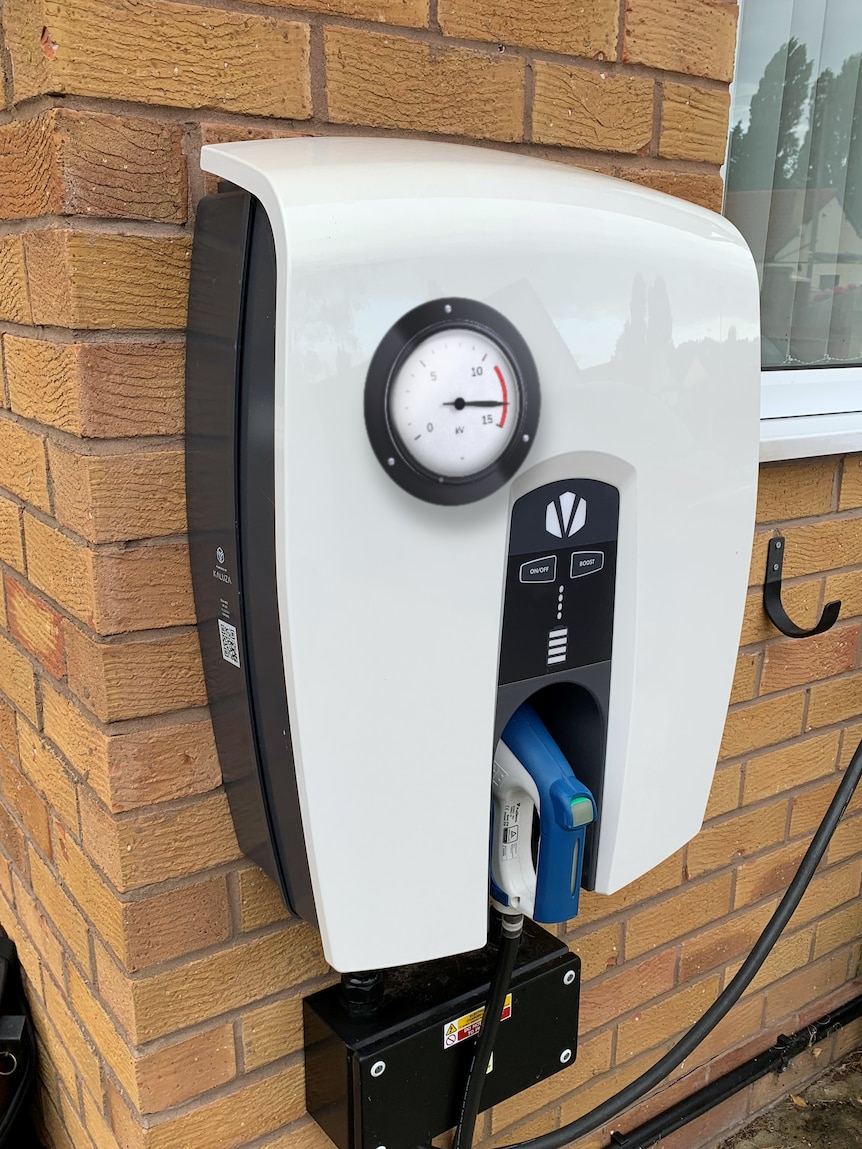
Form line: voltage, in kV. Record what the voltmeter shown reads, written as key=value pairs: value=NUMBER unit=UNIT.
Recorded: value=13.5 unit=kV
